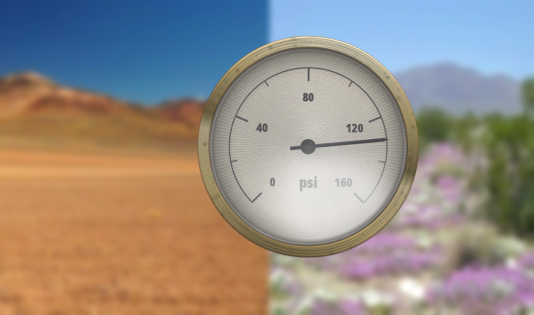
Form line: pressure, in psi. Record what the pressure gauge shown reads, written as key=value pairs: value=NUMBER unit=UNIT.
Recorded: value=130 unit=psi
